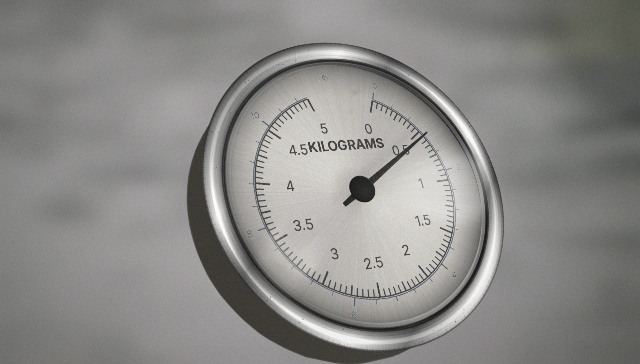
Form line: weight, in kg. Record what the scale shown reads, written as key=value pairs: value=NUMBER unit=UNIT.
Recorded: value=0.55 unit=kg
